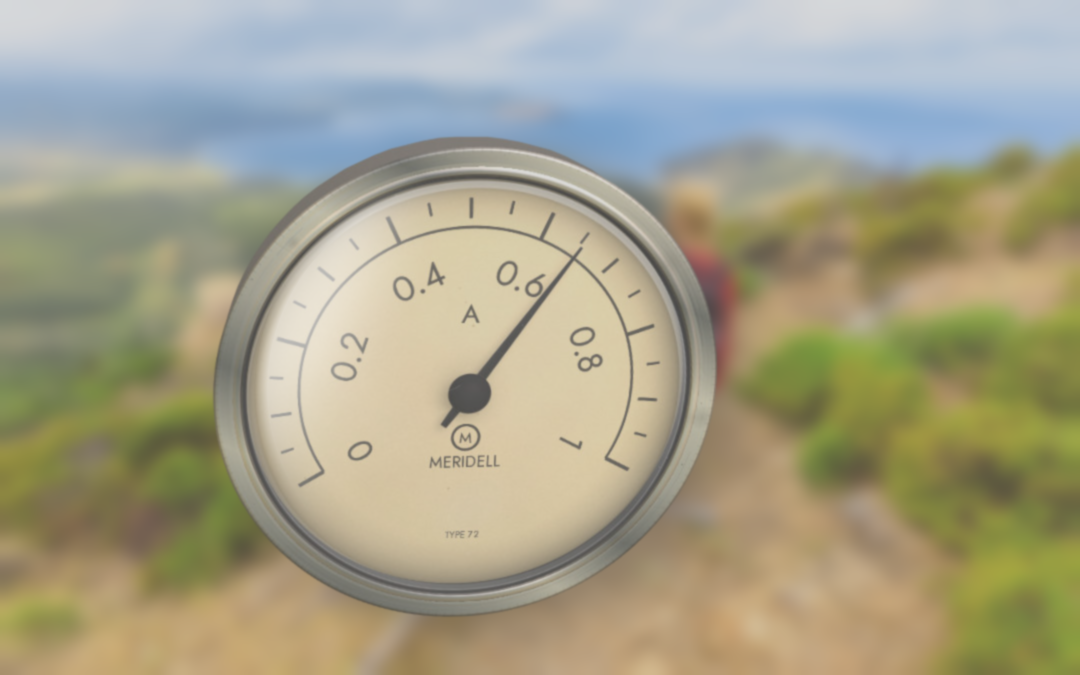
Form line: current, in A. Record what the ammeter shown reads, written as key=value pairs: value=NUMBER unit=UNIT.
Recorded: value=0.65 unit=A
